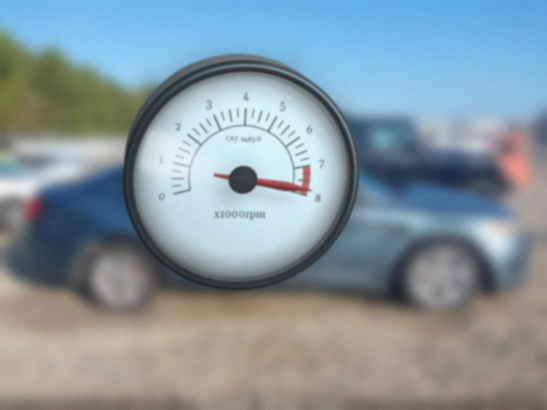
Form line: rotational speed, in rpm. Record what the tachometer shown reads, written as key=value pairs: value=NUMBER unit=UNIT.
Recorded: value=7750 unit=rpm
